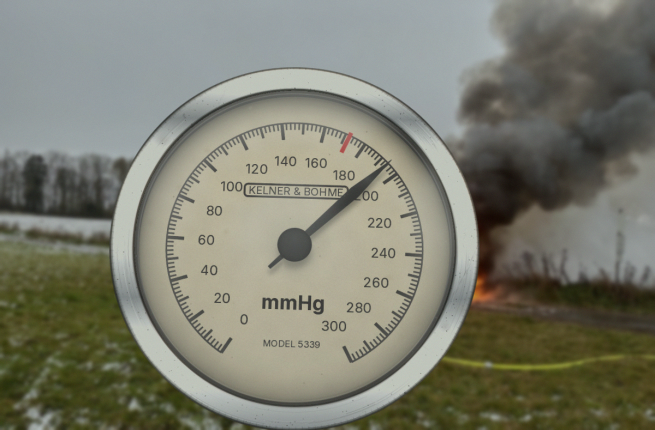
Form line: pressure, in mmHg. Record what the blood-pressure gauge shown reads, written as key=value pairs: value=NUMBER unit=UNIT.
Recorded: value=194 unit=mmHg
